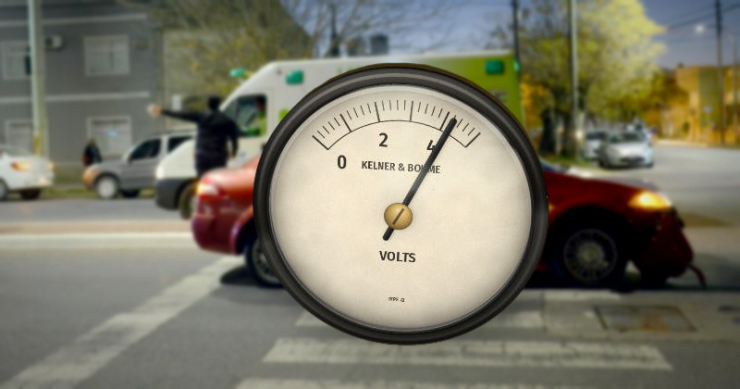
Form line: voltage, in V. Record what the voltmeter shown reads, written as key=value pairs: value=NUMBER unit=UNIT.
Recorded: value=4.2 unit=V
